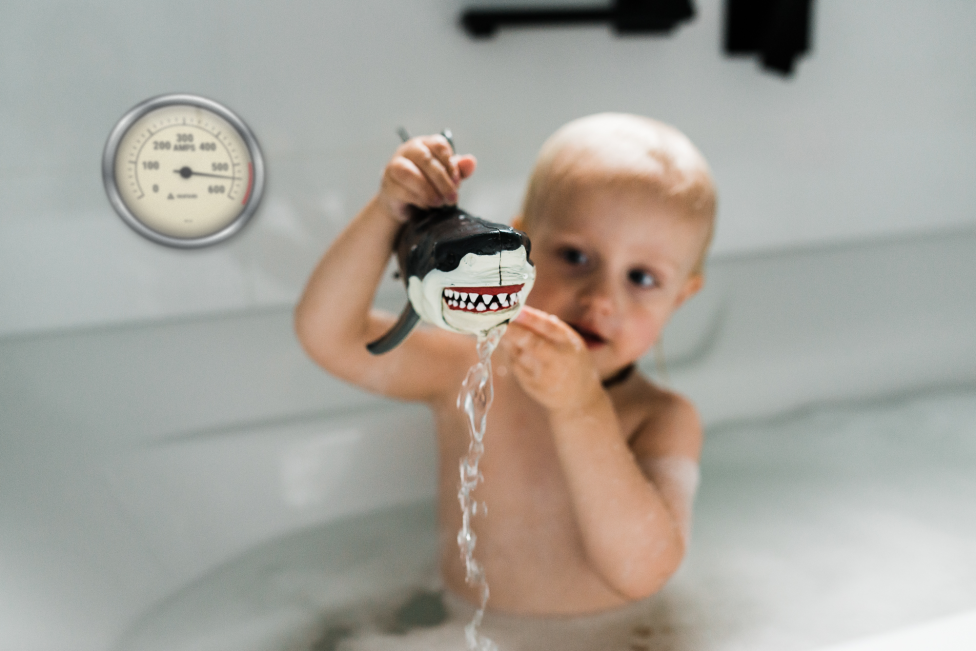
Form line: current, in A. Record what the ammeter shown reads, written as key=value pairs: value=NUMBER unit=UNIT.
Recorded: value=540 unit=A
